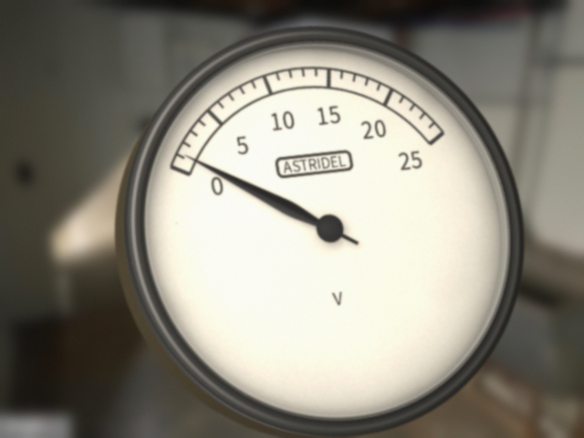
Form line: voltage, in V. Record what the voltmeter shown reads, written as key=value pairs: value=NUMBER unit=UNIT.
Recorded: value=1 unit=V
